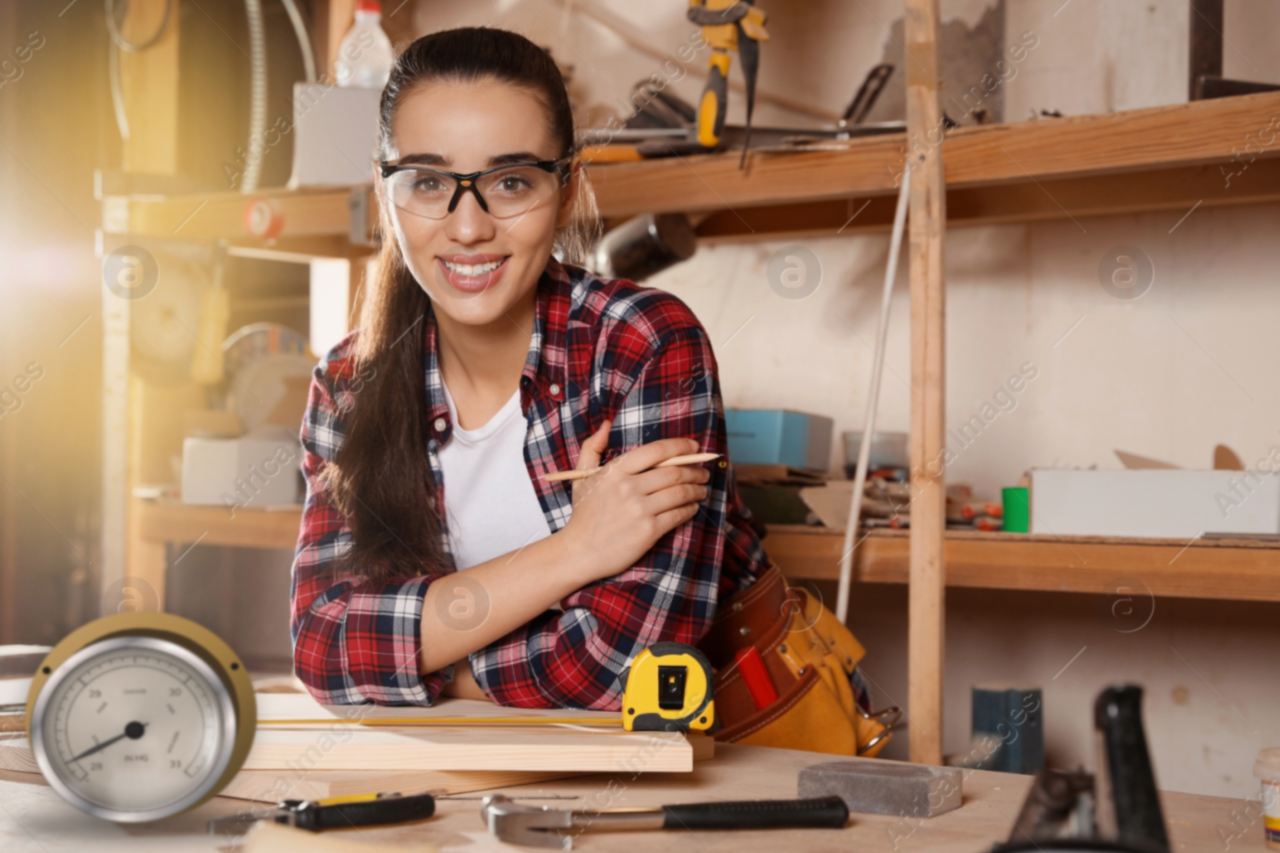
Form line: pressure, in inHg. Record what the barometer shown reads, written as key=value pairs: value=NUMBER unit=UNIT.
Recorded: value=28.2 unit=inHg
